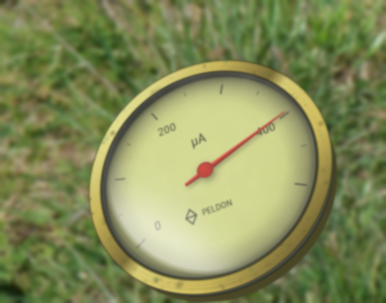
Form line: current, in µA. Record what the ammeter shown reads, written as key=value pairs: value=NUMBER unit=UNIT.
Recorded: value=400 unit=µA
